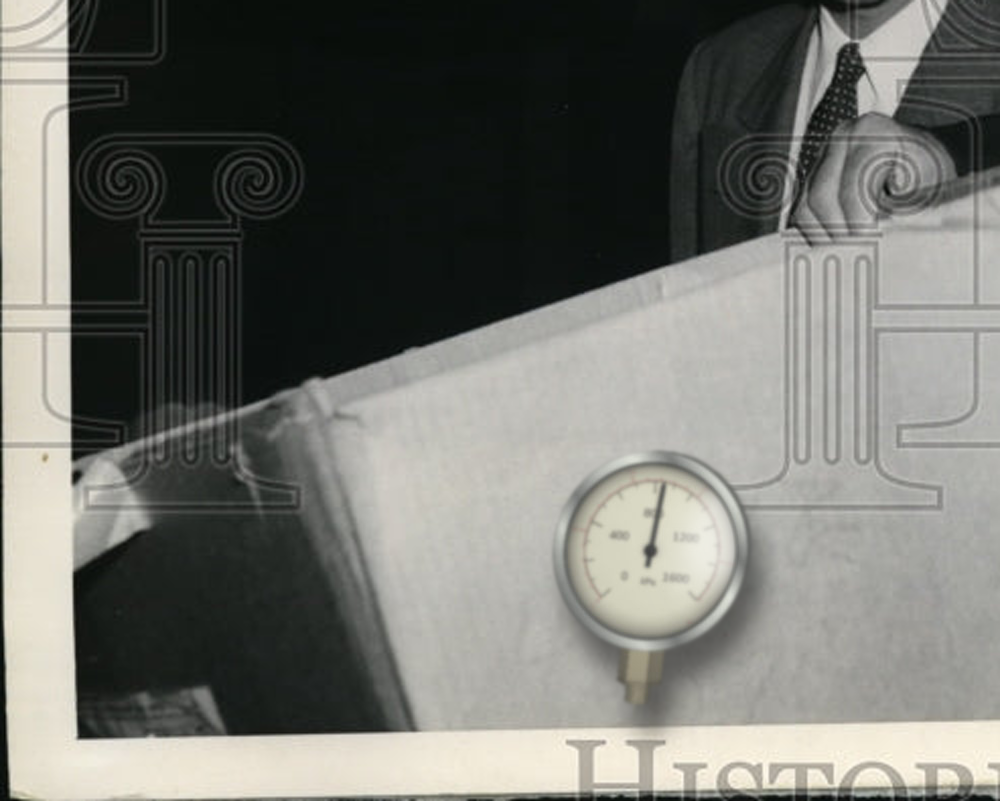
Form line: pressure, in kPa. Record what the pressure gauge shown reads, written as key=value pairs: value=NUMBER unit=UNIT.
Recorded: value=850 unit=kPa
